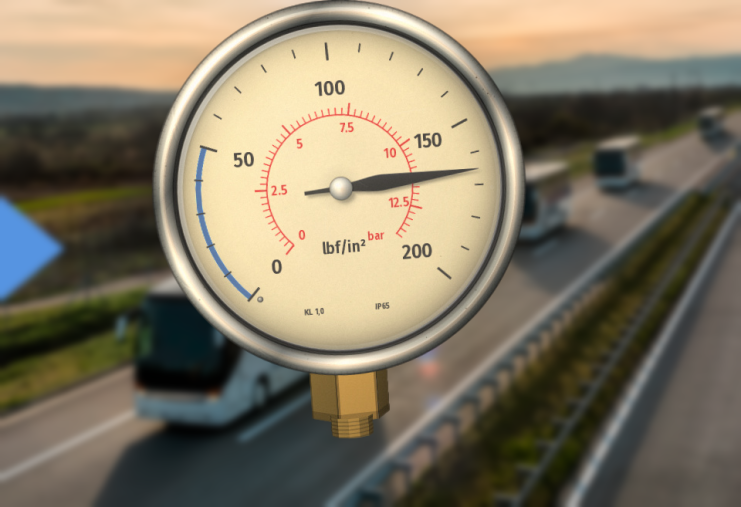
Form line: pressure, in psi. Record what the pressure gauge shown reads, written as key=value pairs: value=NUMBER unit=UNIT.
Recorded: value=165 unit=psi
